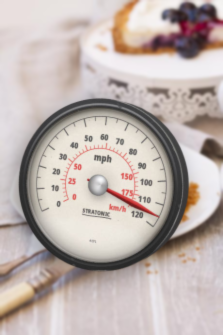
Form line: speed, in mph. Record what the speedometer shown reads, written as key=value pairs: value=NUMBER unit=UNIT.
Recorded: value=115 unit=mph
